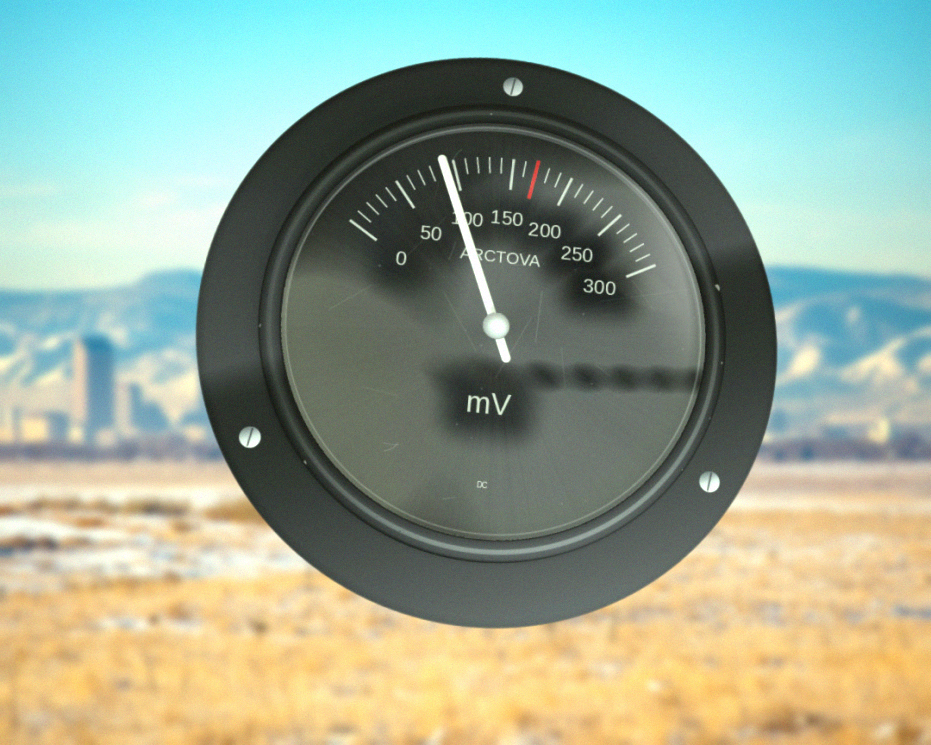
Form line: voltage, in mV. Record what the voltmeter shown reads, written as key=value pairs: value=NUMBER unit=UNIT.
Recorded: value=90 unit=mV
